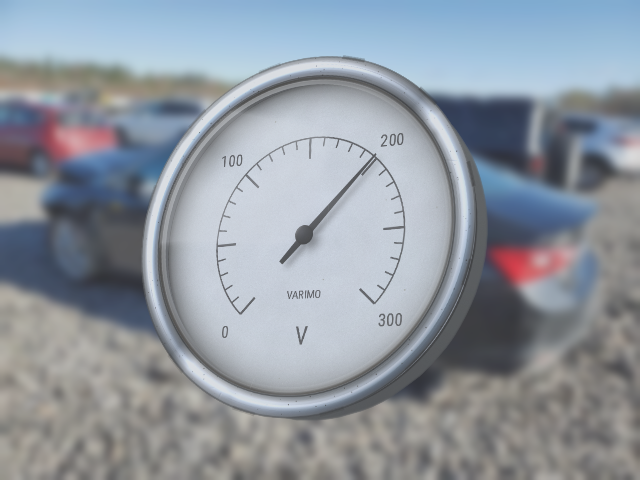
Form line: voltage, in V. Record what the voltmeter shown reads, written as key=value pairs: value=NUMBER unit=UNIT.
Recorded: value=200 unit=V
